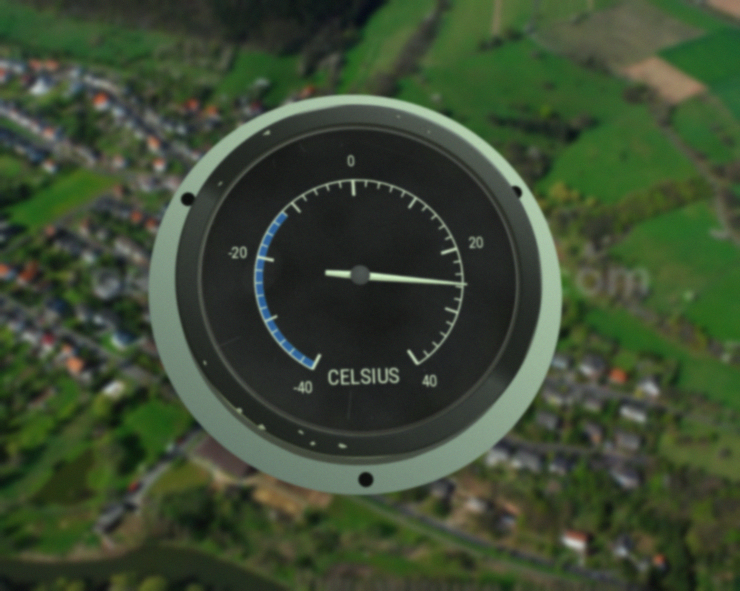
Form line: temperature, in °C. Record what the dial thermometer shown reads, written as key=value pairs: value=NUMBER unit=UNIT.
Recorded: value=26 unit=°C
